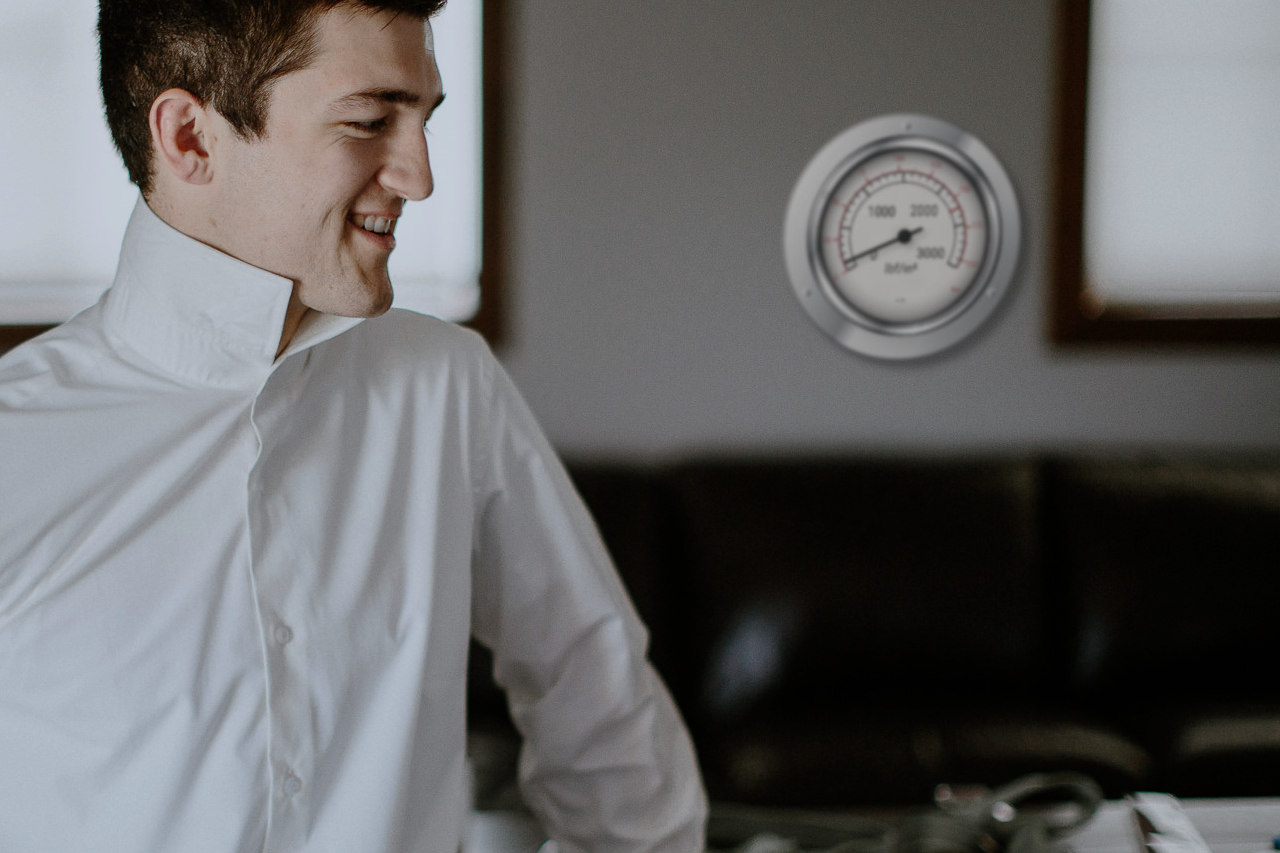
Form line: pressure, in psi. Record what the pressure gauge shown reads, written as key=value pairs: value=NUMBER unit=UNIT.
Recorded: value=100 unit=psi
